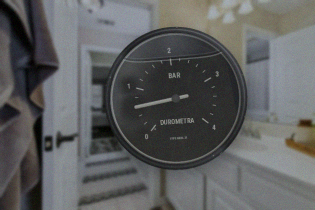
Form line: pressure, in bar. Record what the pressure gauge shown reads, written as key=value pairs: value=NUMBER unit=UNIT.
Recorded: value=0.6 unit=bar
